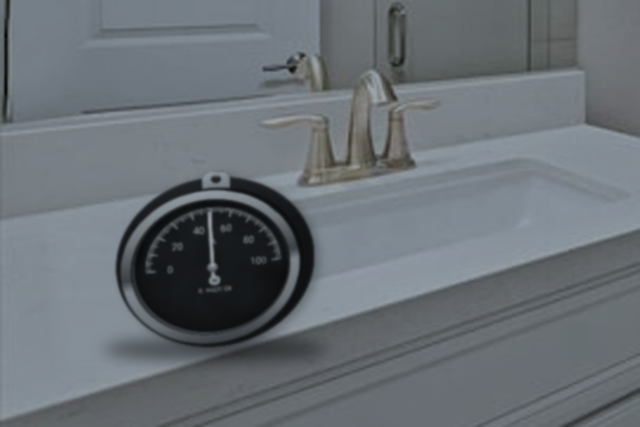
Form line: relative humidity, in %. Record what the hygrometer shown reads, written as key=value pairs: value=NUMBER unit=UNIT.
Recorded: value=50 unit=%
